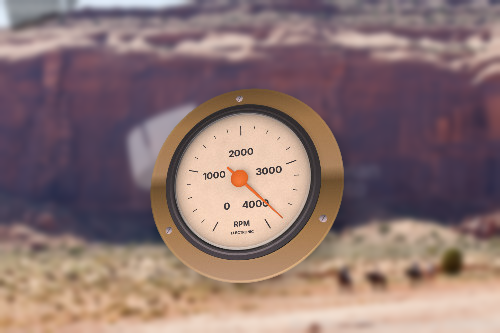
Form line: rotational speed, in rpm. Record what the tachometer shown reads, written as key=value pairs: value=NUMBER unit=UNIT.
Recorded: value=3800 unit=rpm
